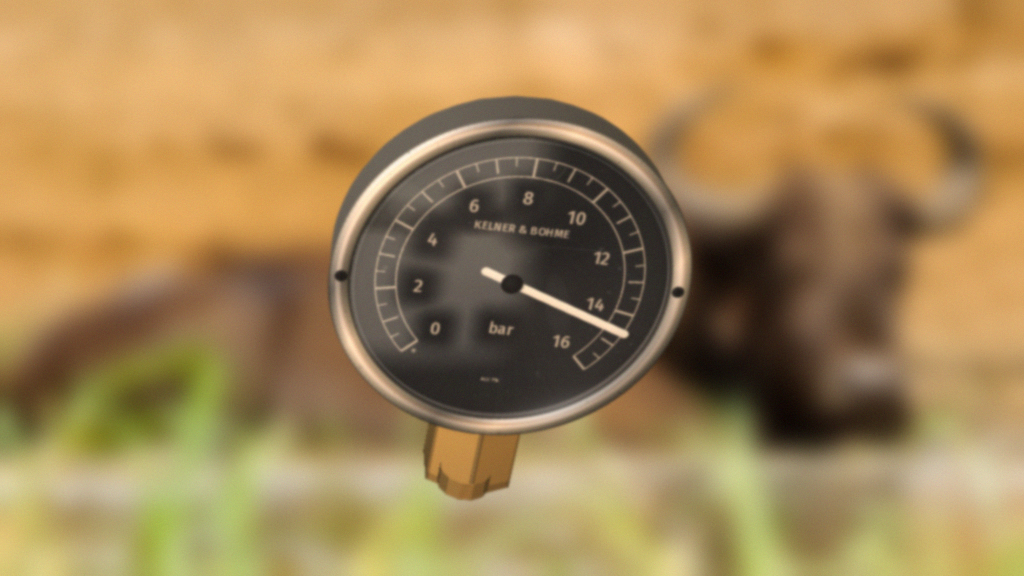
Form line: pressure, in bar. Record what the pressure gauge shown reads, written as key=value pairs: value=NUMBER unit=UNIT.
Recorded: value=14.5 unit=bar
